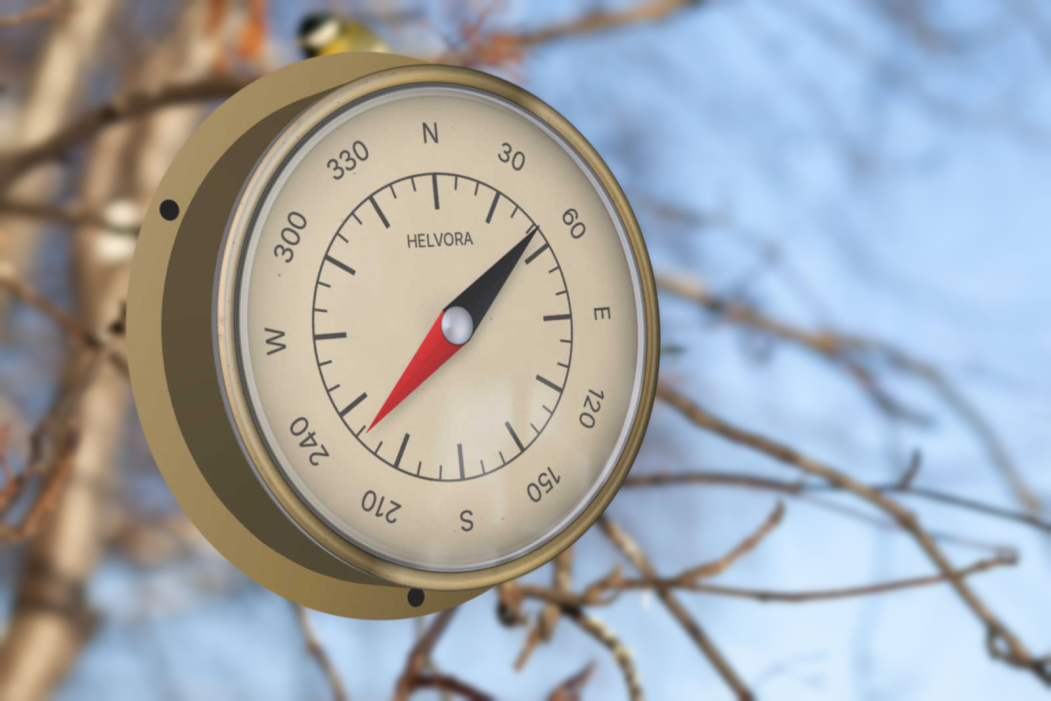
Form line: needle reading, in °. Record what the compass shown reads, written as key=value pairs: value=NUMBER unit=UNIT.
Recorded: value=230 unit=°
